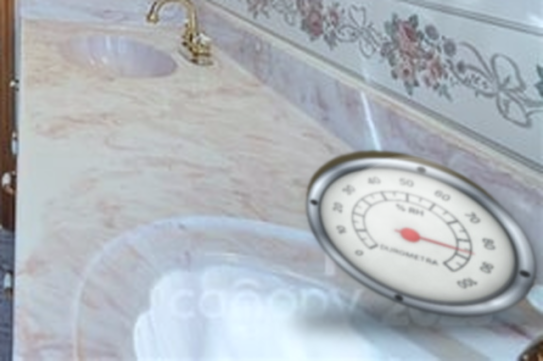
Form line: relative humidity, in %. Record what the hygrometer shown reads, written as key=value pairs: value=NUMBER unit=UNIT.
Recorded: value=85 unit=%
